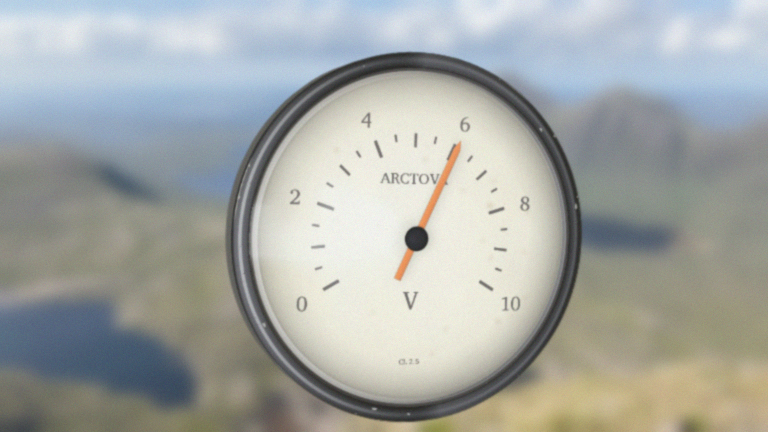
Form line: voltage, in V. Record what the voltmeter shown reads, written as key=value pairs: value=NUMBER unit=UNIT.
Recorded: value=6 unit=V
